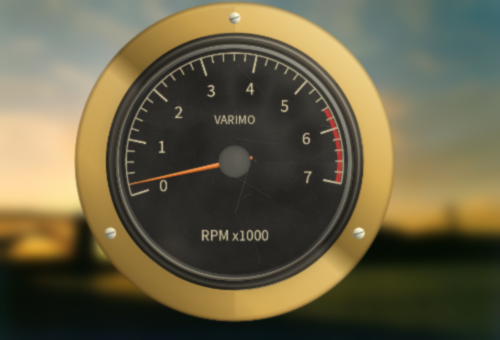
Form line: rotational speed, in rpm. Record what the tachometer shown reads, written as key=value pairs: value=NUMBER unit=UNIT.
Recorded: value=200 unit=rpm
